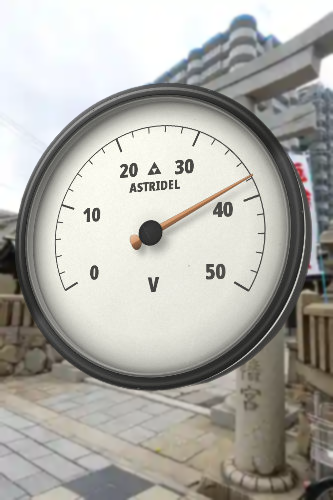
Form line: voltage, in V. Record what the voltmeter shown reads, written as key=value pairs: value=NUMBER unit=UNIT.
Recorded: value=38 unit=V
